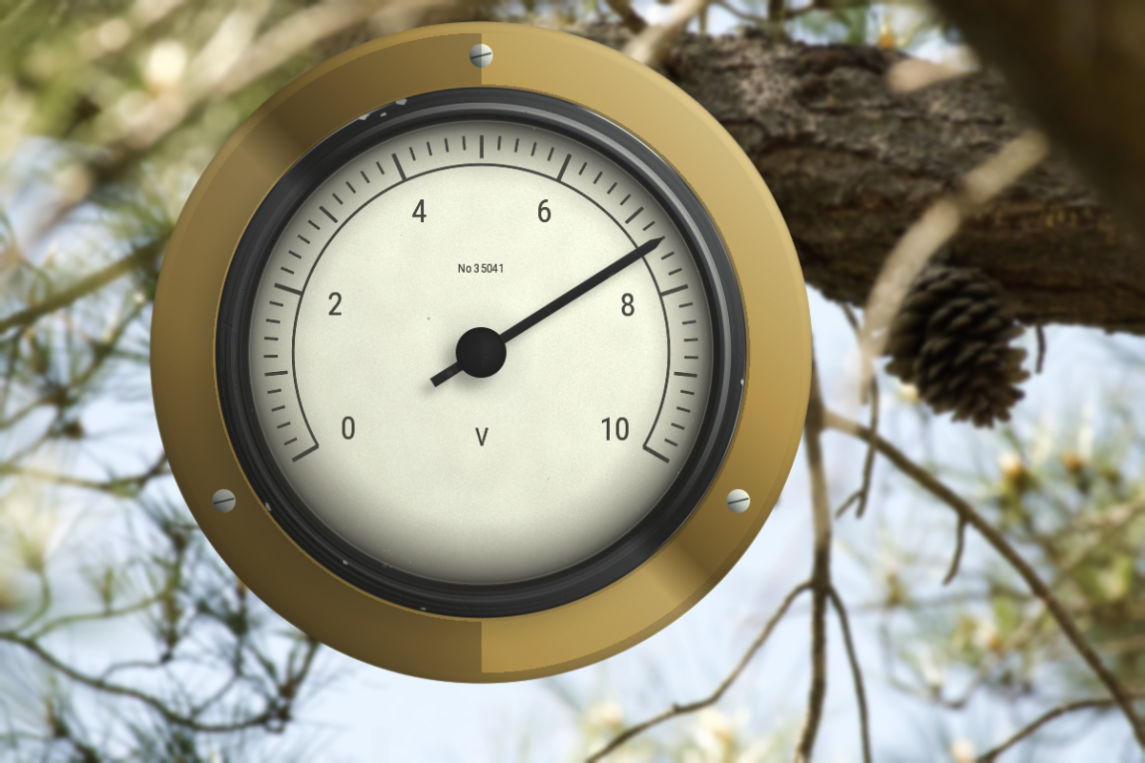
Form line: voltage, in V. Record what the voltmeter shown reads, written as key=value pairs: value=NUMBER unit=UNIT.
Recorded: value=7.4 unit=V
